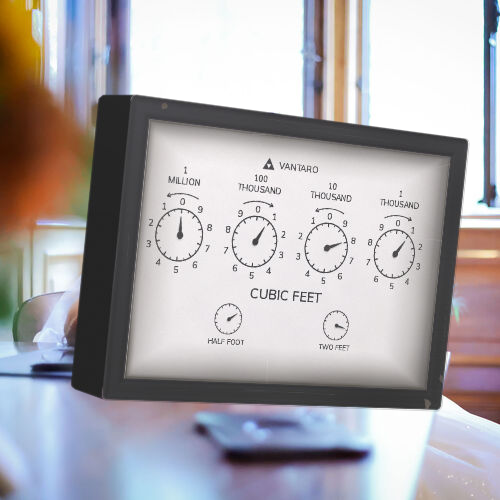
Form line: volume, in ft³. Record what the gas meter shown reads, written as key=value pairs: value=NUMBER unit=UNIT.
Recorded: value=8100 unit=ft³
